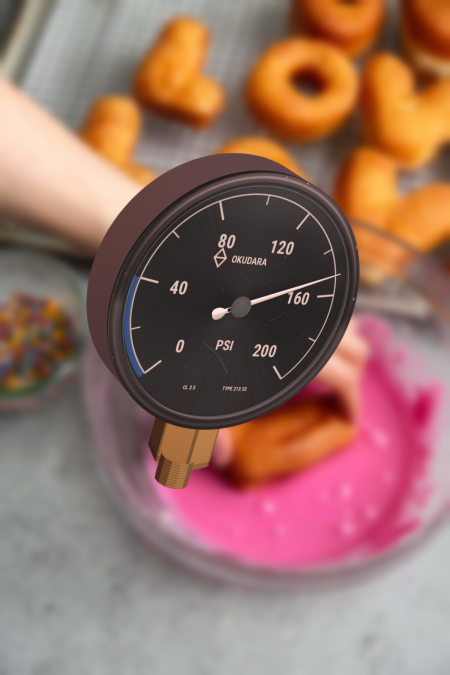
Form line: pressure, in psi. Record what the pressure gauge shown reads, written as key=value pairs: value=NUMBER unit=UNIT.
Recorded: value=150 unit=psi
